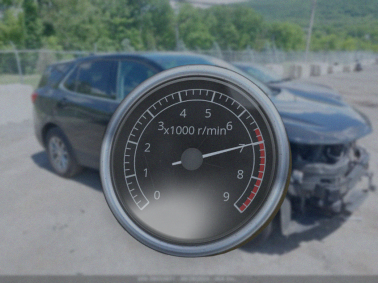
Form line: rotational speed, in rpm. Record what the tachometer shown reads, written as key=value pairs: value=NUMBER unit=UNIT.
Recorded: value=7000 unit=rpm
